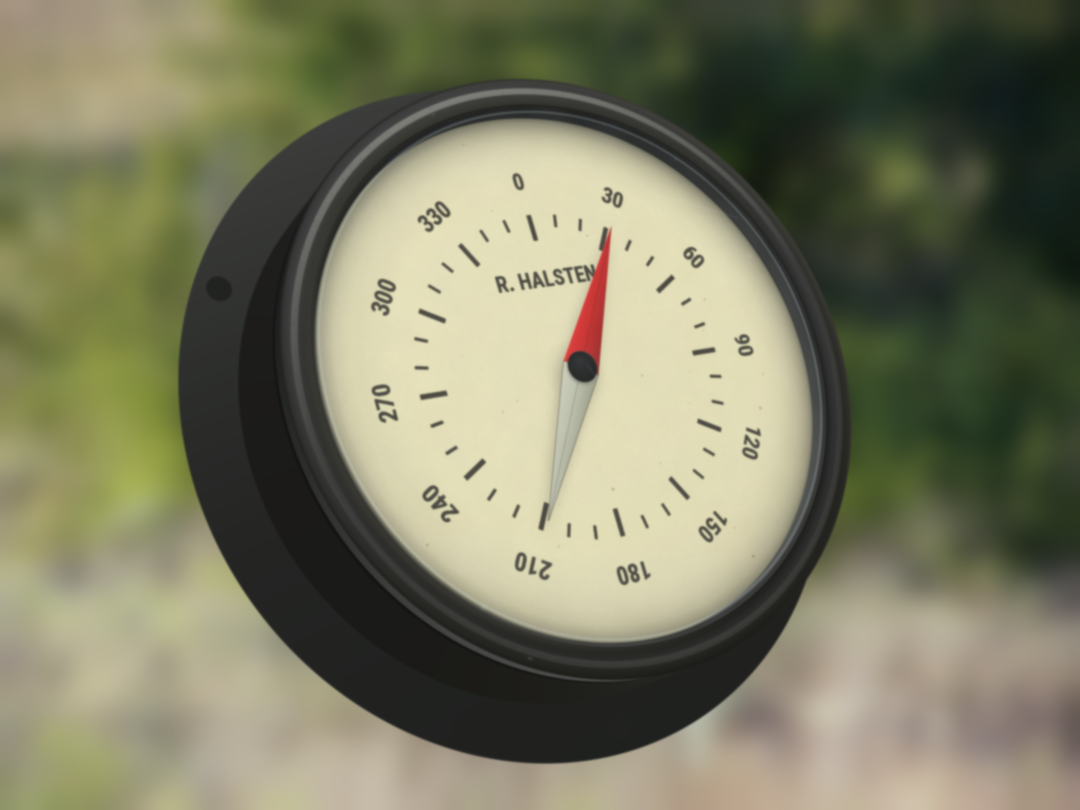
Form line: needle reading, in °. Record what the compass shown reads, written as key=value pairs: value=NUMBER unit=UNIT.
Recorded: value=30 unit=°
